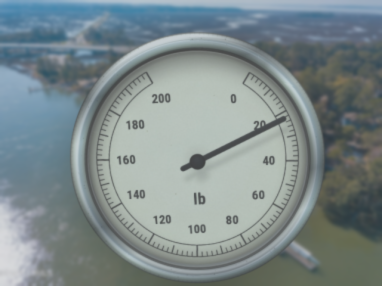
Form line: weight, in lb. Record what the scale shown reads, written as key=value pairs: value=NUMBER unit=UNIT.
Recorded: value=22 unit=lb
